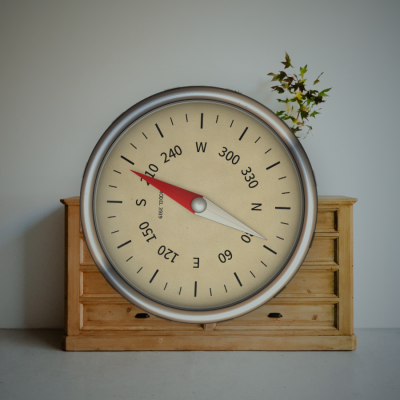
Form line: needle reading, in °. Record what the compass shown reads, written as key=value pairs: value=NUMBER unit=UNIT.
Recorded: value=205 unit=°
